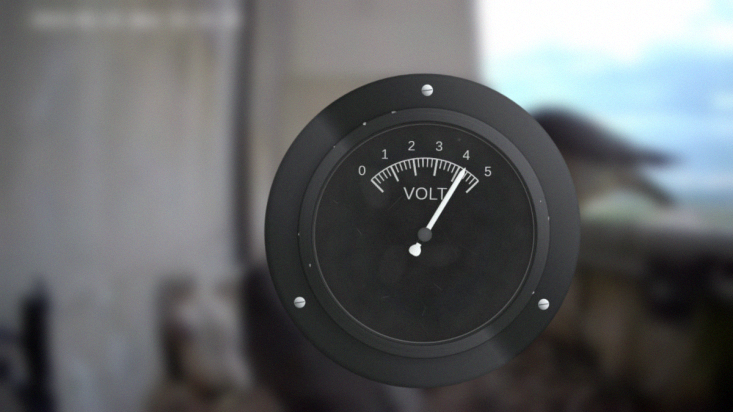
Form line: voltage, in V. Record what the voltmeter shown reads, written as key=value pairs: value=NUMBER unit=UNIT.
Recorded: value=4.2 unit=V
